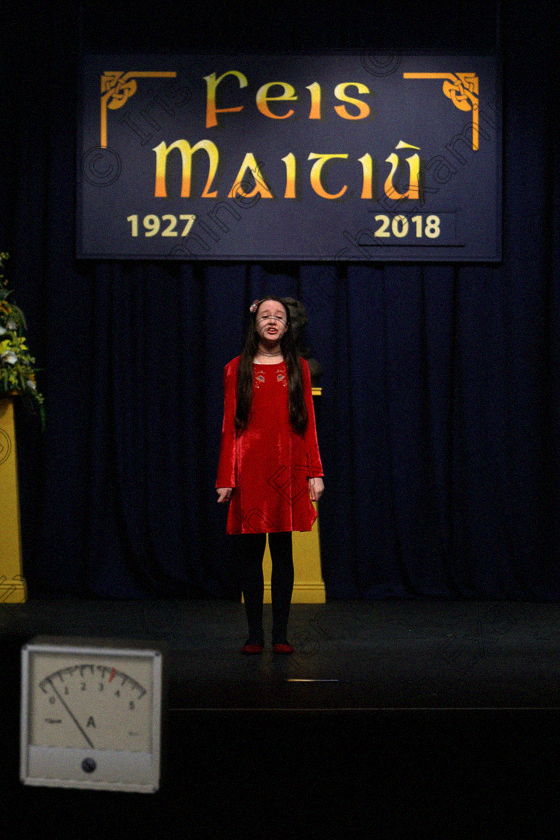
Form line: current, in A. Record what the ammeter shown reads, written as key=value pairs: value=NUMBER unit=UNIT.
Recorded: value=0.5 unit=A
